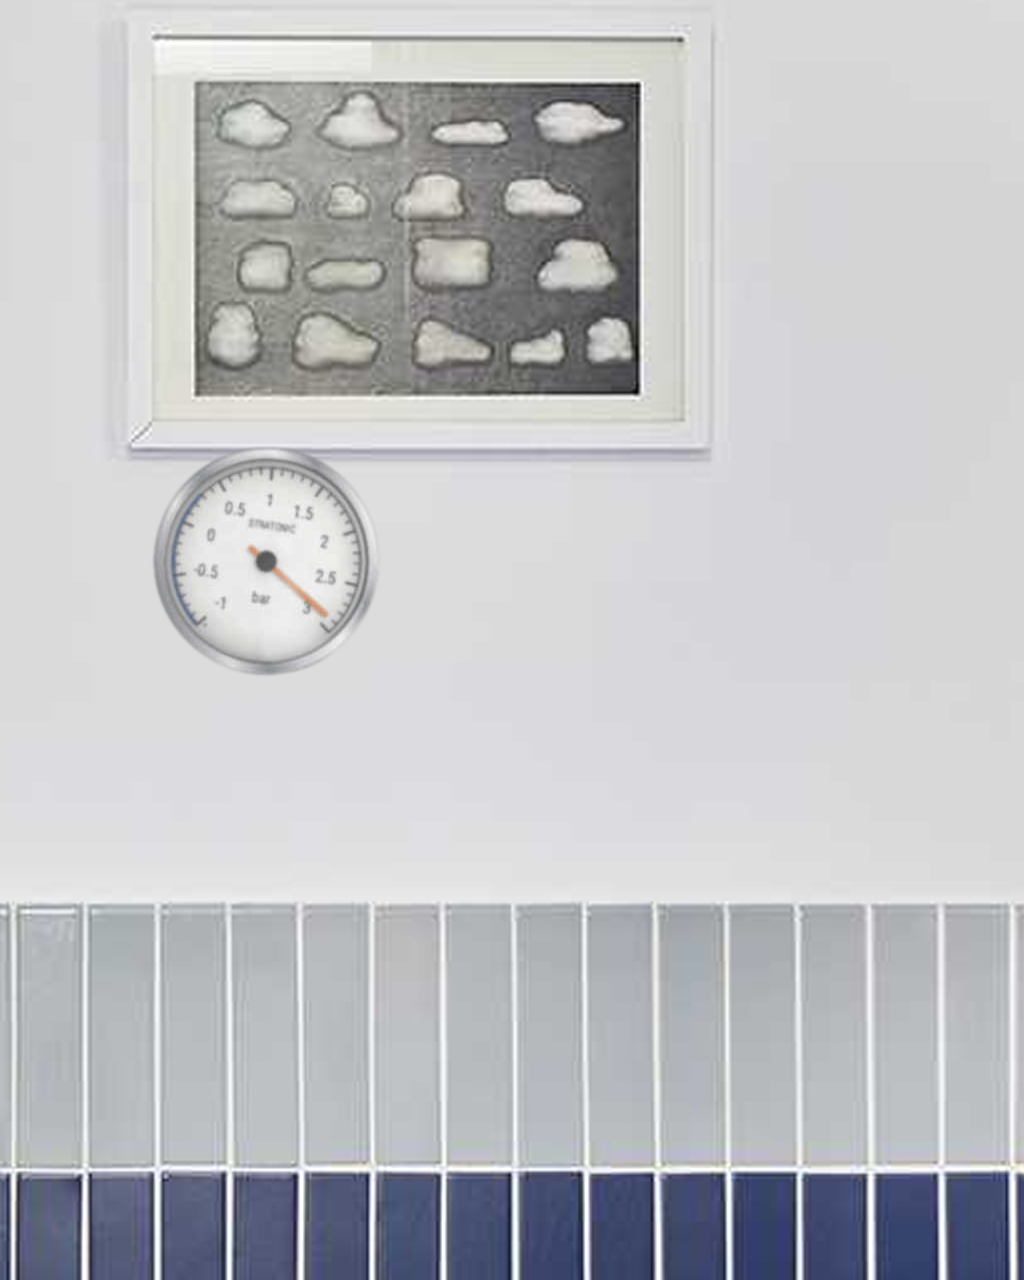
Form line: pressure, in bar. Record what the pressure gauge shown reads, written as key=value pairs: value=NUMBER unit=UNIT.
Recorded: value=2.9 unit=bar
